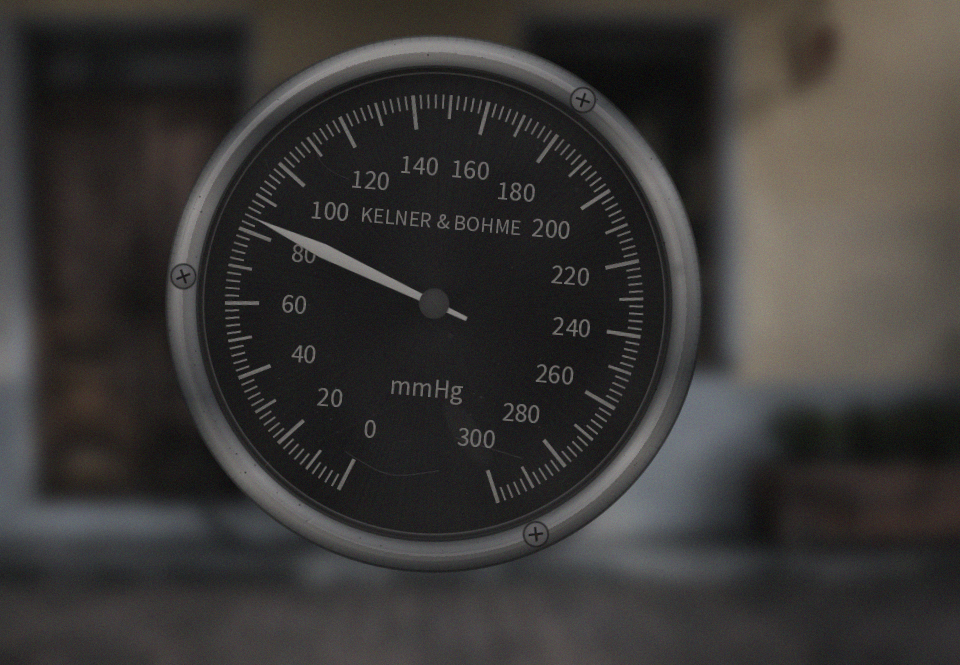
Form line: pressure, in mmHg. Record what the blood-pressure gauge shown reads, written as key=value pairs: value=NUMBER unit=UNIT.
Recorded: value=84 unit=mmHg
